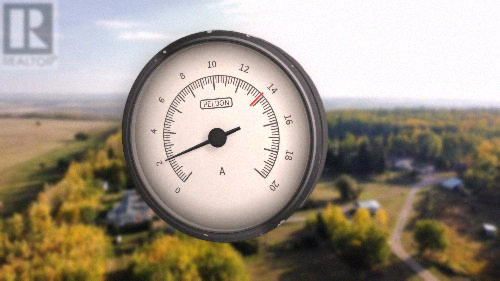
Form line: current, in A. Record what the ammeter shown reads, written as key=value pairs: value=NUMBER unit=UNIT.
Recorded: value=2 unit=A
